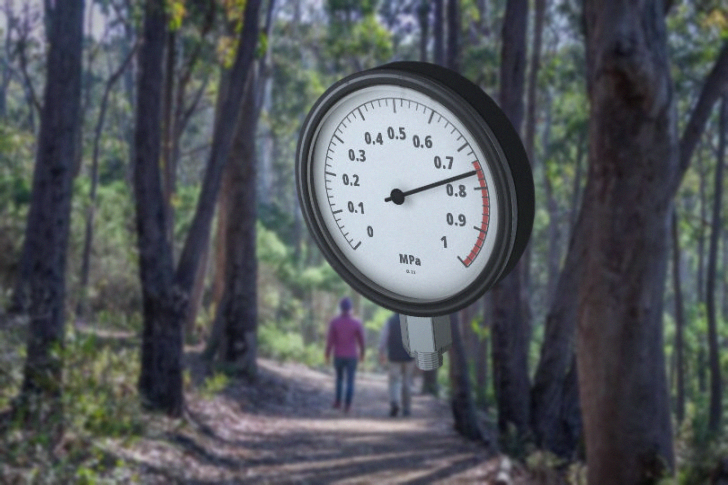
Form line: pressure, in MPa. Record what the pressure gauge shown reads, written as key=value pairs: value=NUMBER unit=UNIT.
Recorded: value=0.76 unit=MPa
